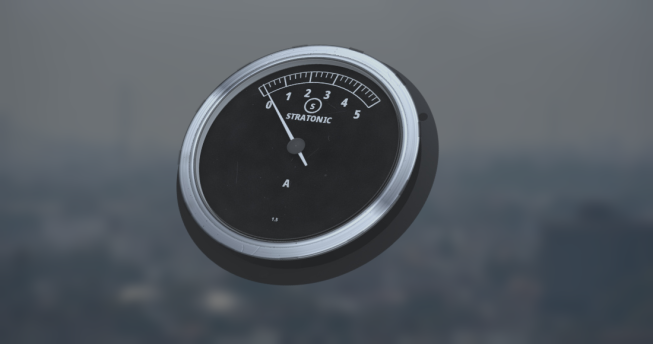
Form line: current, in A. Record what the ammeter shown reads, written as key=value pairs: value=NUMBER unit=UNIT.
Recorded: value=0.2 unit=A
